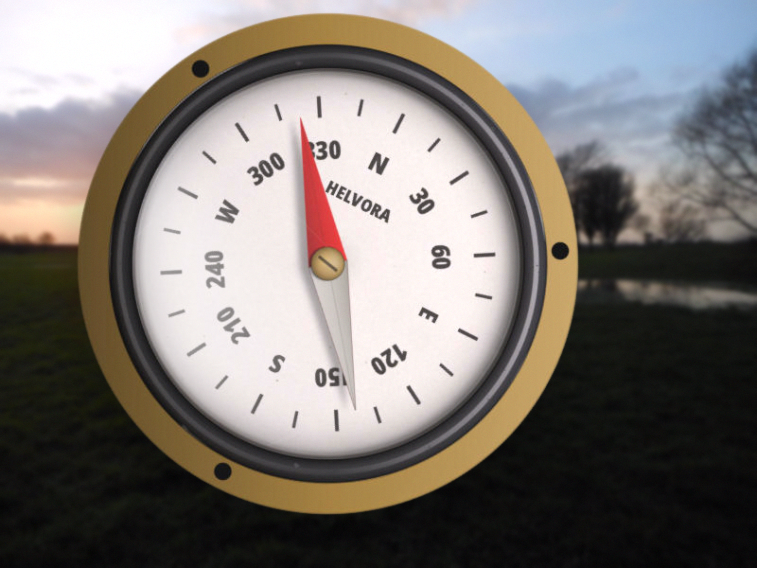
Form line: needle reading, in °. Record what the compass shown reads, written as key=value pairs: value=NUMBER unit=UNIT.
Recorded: value=322.5 unit=°
